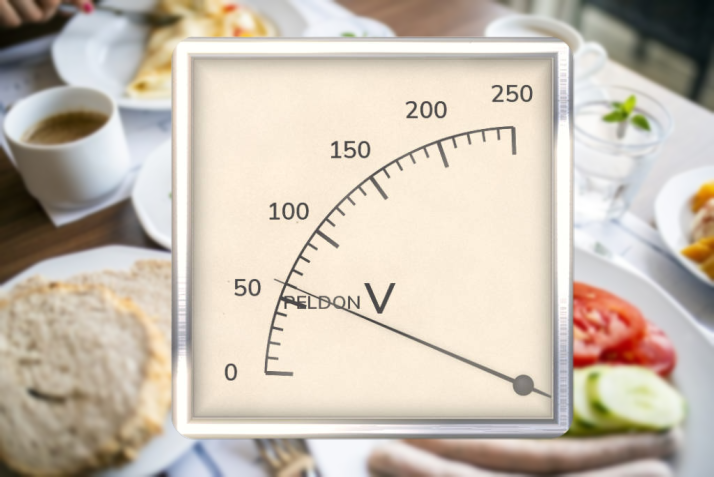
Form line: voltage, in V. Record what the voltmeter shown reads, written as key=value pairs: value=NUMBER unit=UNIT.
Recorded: value=60 unit=V
